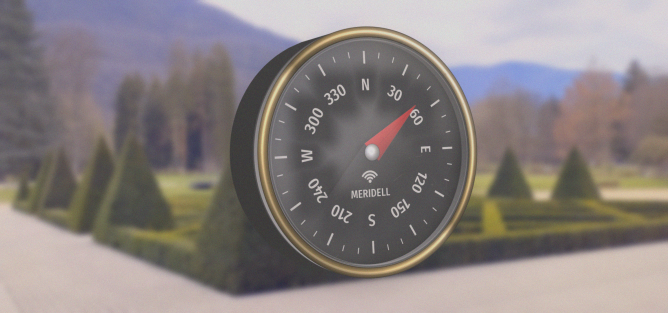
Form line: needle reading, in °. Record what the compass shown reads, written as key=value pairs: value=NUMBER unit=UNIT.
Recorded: value=50 unit=°
